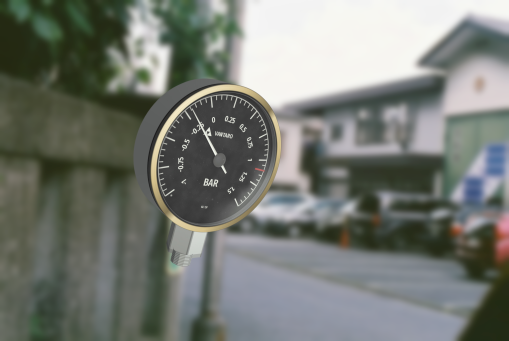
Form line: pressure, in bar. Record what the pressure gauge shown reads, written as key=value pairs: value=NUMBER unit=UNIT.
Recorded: value=-0.2 unit=bar
